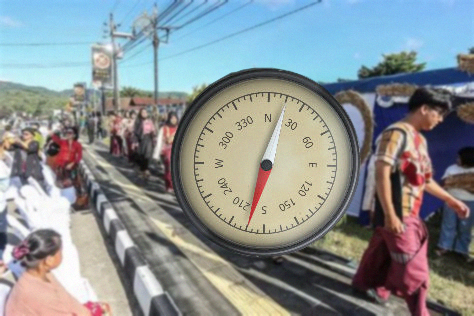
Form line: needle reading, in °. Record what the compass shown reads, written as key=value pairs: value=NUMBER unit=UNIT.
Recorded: value=195 unit=°
